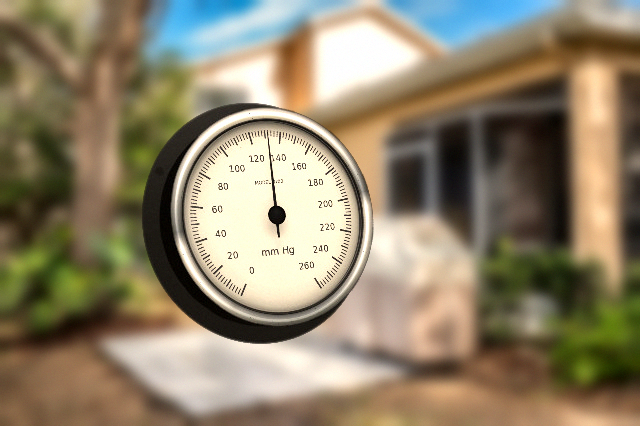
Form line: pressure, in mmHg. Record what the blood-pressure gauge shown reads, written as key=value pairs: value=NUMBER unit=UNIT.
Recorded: value=130 unit=mmHg
